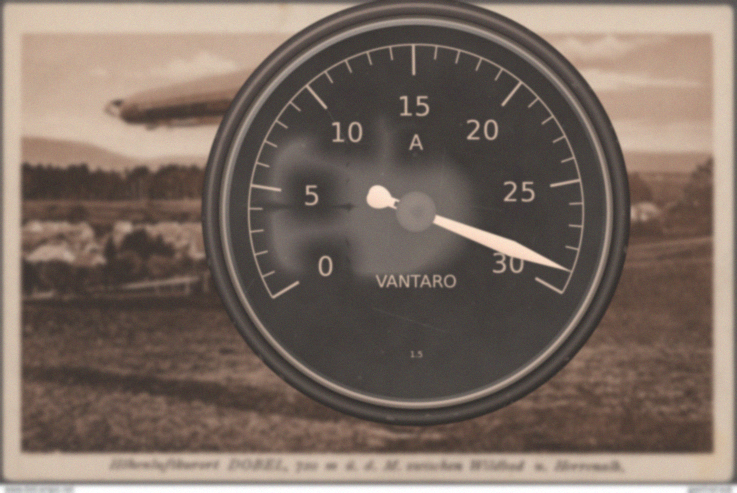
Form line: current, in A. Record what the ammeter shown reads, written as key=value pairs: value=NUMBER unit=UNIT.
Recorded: value=29 unit=A
